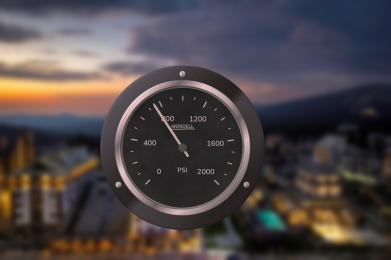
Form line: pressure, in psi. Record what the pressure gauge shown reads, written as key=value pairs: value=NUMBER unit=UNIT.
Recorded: value=750 unit=psi
